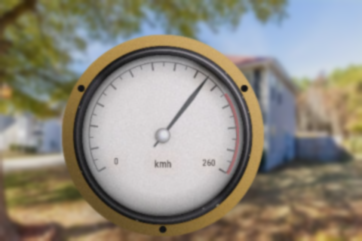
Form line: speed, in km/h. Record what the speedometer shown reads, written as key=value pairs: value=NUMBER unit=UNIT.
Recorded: value=170 unit=km/h
